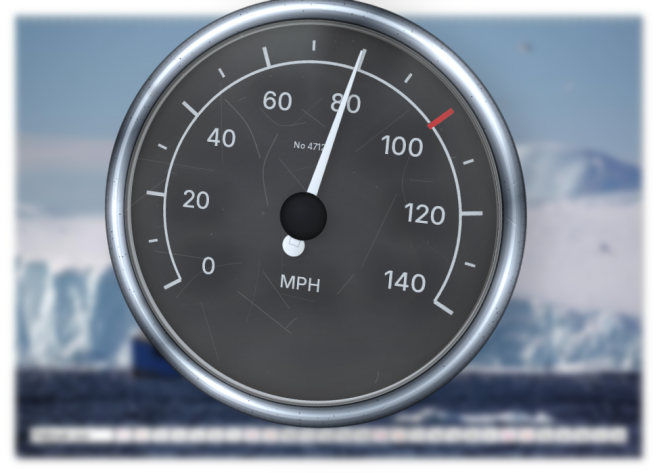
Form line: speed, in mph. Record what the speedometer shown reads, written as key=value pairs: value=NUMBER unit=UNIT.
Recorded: value=80 unit=mph
